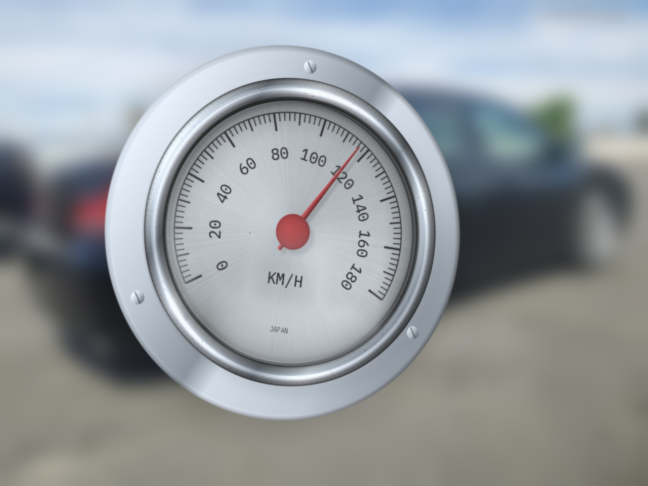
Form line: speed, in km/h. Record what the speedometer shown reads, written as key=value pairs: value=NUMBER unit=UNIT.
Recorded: value=116 unit=km/h
